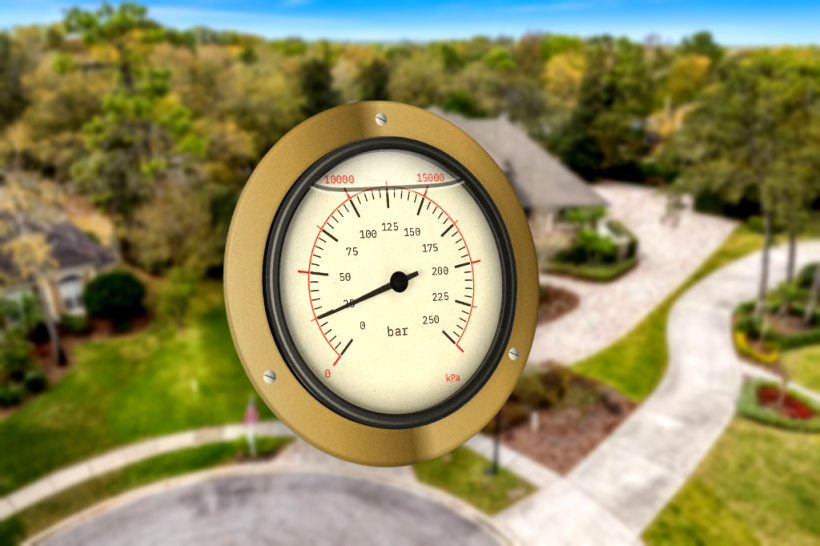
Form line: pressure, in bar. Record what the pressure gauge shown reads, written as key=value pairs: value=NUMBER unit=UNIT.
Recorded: value=25 unit=bar
